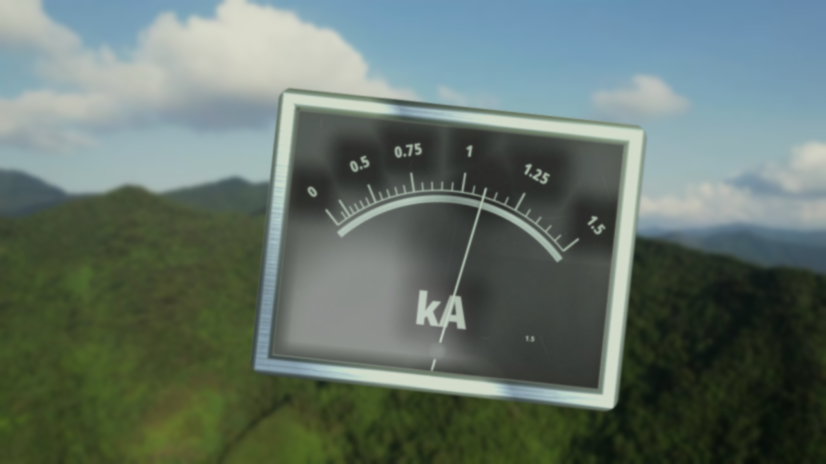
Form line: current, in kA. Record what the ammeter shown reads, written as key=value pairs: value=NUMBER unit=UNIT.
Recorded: value=1.1 unit=kA
